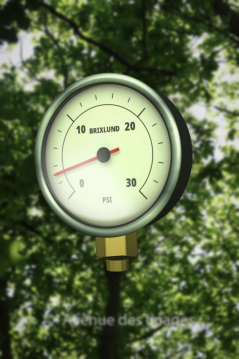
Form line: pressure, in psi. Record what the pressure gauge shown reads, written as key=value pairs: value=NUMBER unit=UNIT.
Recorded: value=3 unit=psi
